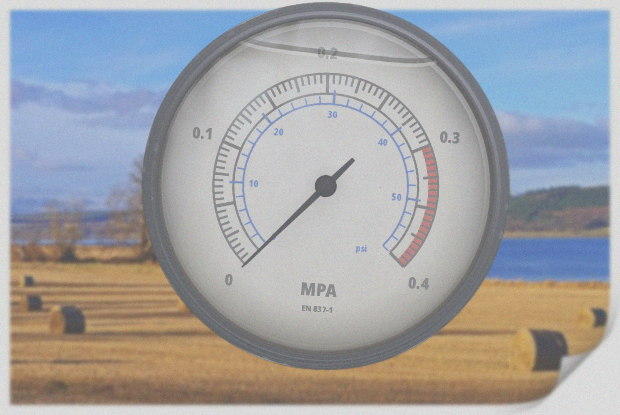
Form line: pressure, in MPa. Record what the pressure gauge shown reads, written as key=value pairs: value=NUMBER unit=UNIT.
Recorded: value=0 unit=MPa
